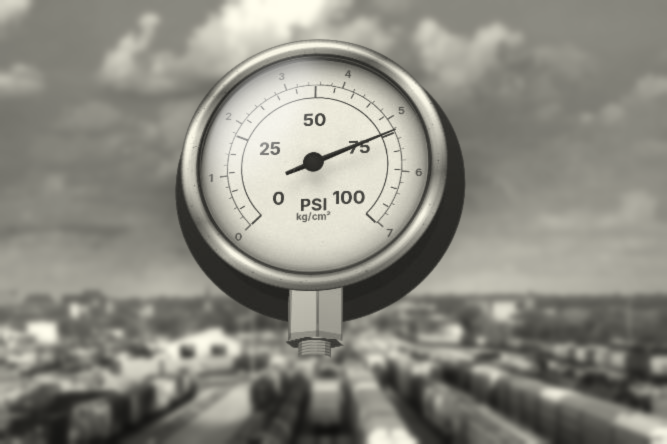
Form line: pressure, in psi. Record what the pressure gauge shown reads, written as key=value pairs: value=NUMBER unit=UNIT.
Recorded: value=75 unit=psi
